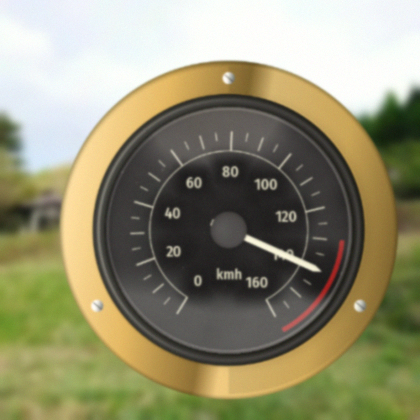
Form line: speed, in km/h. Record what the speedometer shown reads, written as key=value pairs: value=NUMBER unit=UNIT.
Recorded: value=140 unit=km/h
